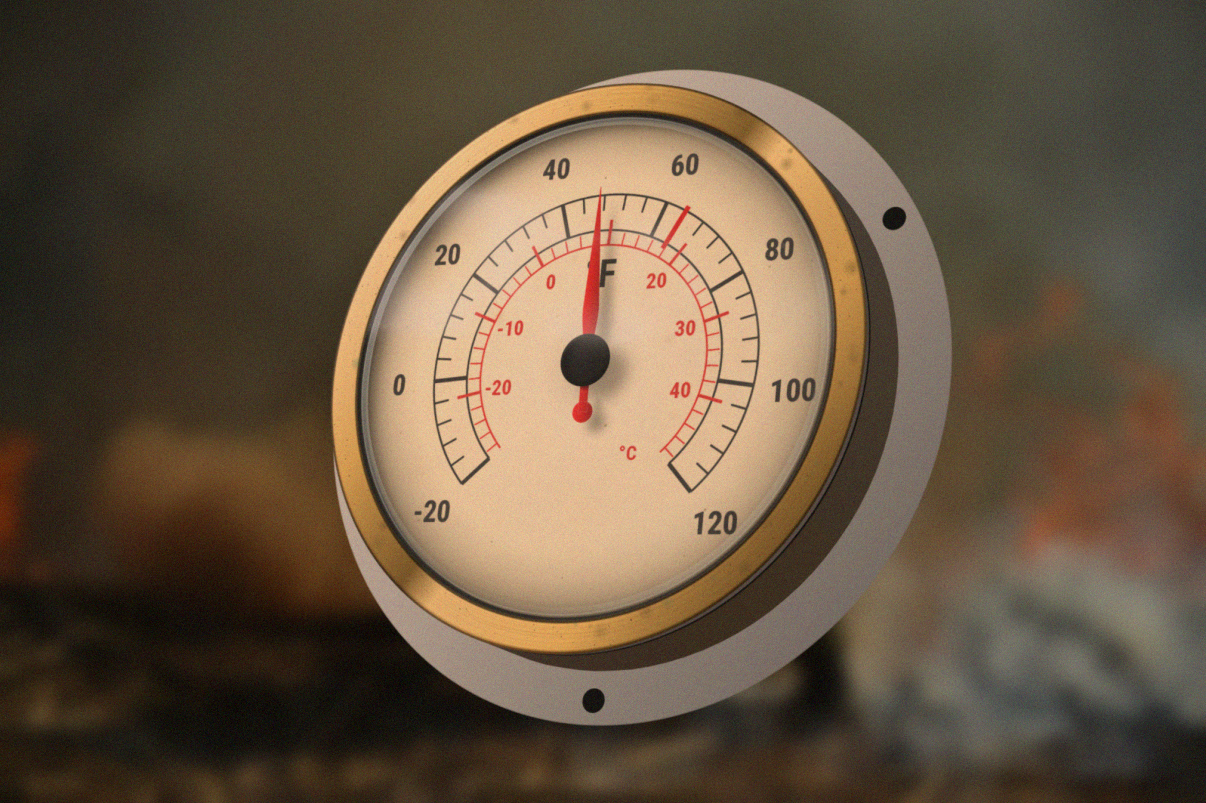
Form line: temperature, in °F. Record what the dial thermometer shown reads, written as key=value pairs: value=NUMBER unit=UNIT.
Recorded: value=48 unit=°F
